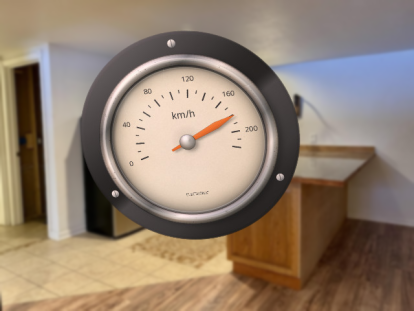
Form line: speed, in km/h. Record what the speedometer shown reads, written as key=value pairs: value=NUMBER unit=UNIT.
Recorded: value=180 unit=km/h
